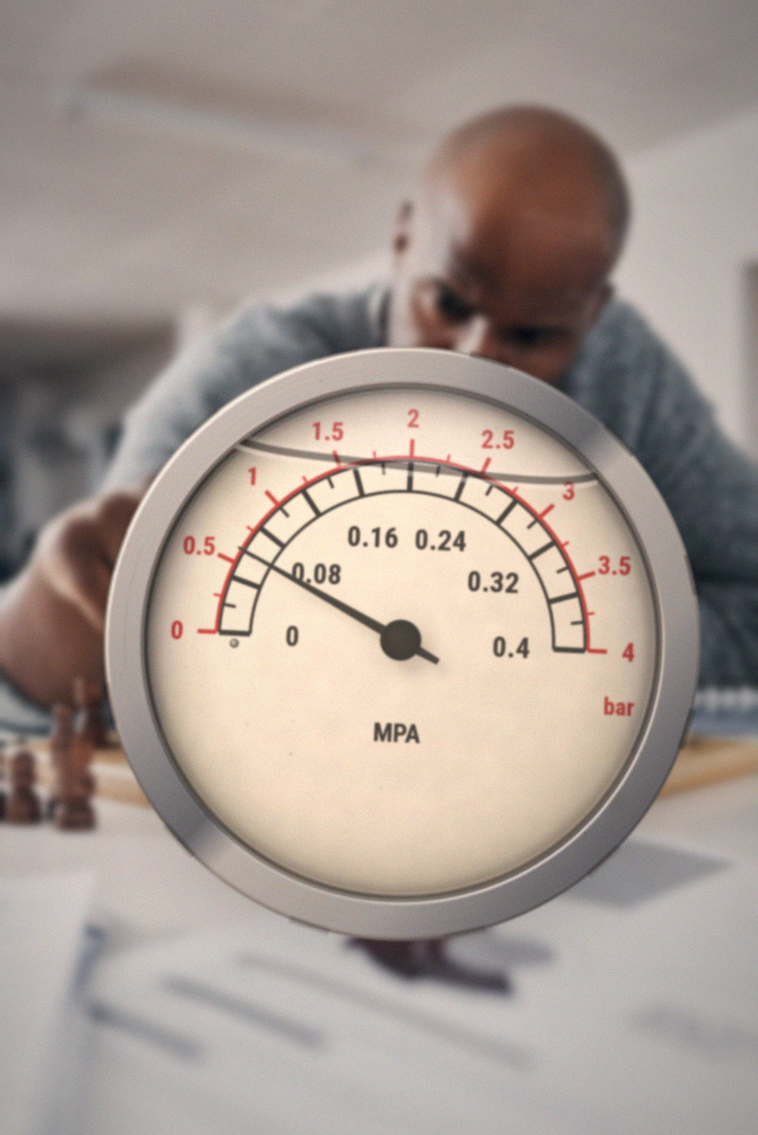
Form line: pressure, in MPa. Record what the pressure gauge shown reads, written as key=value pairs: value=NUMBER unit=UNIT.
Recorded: value=0.06 unit=MPa
